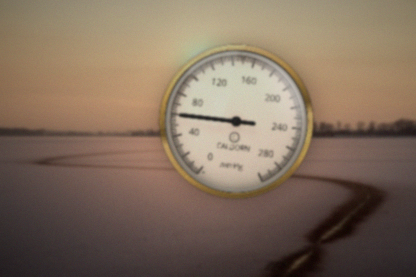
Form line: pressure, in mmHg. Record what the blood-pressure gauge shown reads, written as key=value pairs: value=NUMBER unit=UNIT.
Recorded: value=60 unit=mmHg
